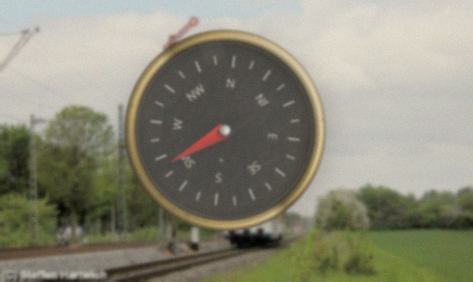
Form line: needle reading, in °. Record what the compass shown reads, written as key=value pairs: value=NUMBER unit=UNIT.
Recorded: value=232.5 unit=°
